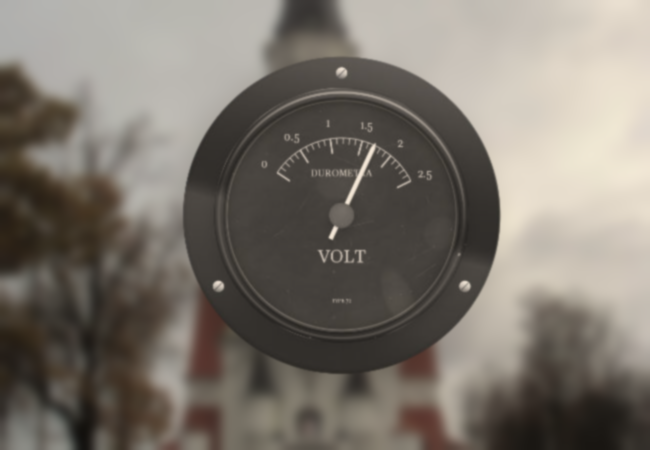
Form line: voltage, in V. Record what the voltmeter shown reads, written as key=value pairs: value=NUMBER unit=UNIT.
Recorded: value=1.7 unit=V
